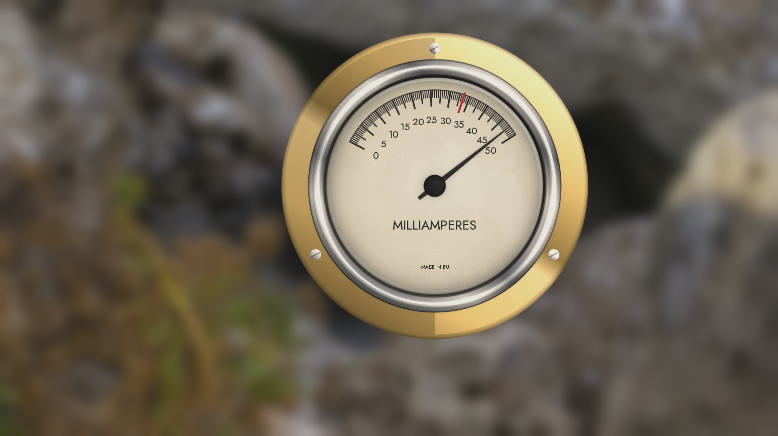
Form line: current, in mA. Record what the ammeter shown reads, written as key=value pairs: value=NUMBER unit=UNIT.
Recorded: value=47.5 unit=mA
